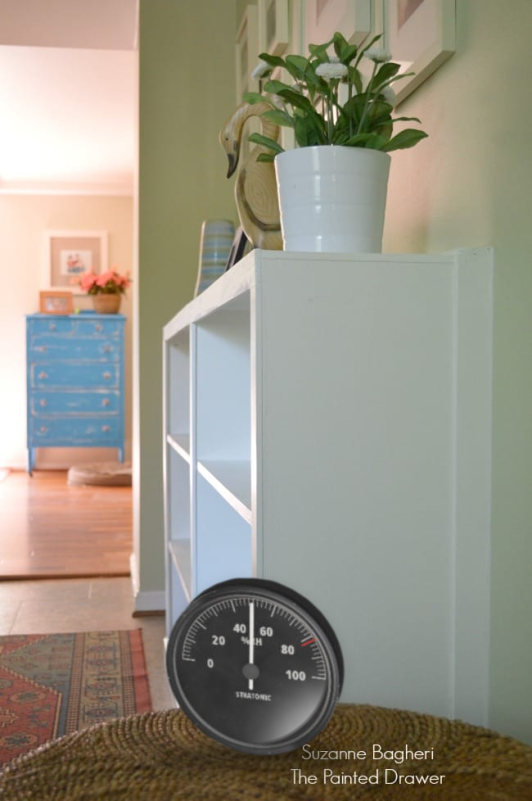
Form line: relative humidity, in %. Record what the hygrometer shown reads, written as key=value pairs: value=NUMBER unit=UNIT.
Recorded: value=50 unit=%
